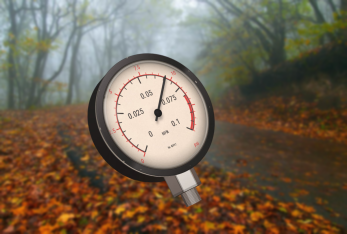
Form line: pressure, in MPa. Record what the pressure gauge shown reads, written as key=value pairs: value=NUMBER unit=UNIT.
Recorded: value=0.065 unit=MPa
